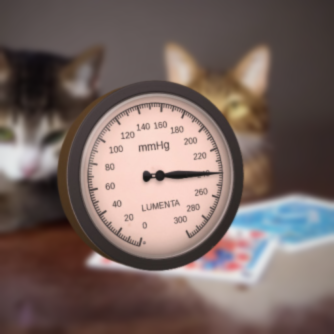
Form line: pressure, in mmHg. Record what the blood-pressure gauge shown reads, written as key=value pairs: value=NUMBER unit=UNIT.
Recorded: value=240 unit=mmHg
